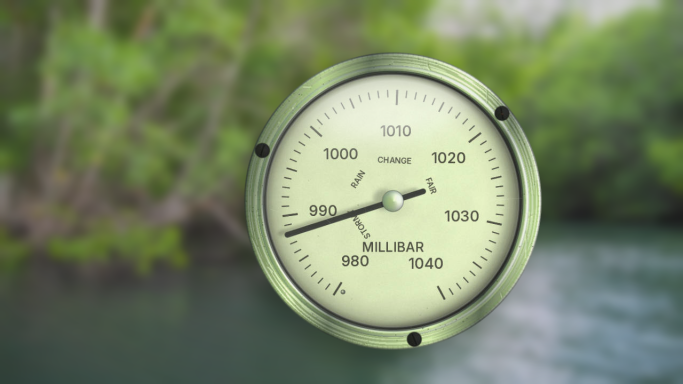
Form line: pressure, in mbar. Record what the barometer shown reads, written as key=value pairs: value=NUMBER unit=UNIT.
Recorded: value=988 unit=mbar
